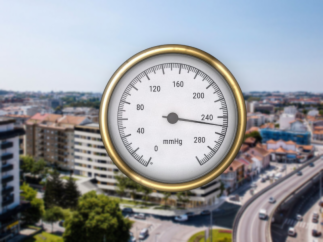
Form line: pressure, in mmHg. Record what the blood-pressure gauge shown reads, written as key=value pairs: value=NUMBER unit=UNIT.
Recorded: value=250 unit=mmHg
